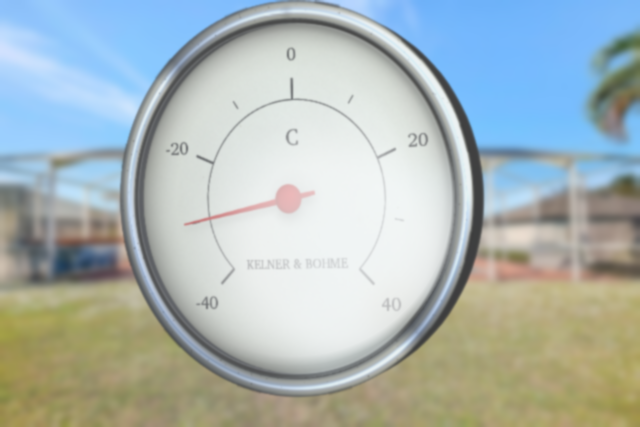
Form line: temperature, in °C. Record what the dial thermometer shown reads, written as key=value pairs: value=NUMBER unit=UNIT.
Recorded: value=-30 unit=°C
